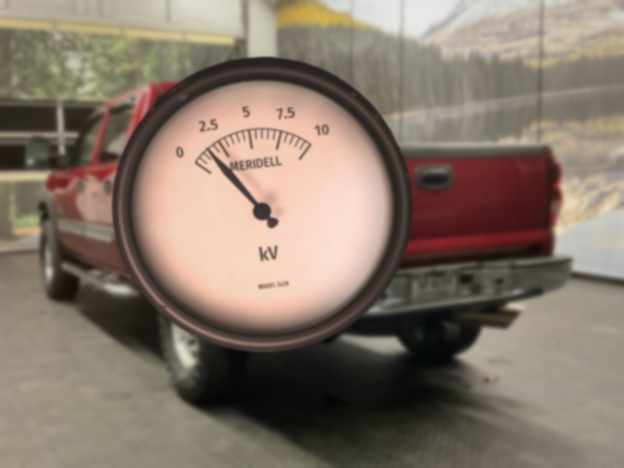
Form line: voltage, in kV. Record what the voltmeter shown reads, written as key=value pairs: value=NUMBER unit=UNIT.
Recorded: value=1.5 unit=kV
